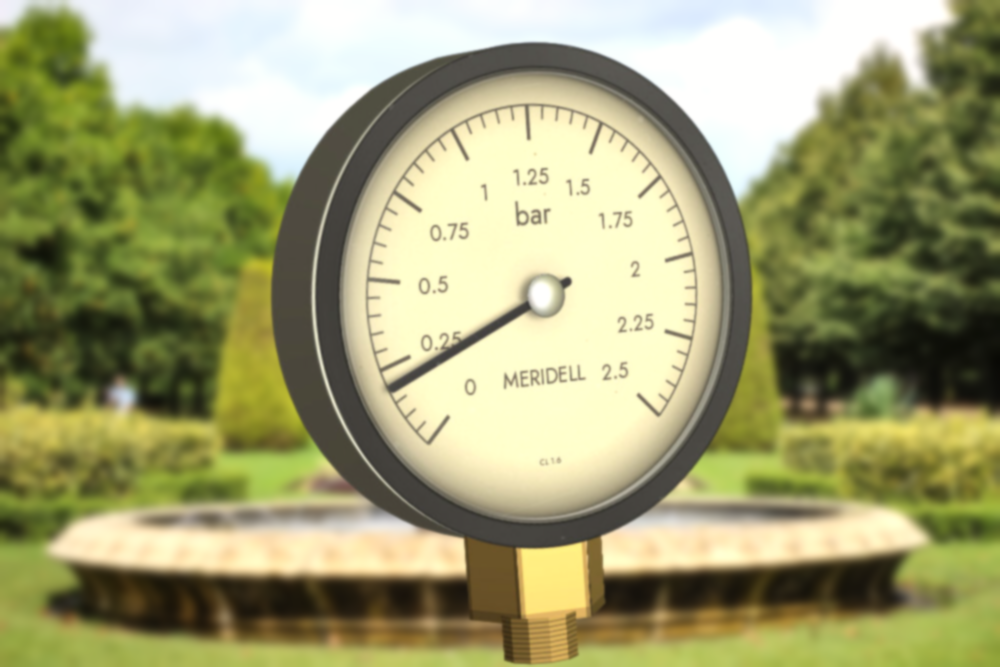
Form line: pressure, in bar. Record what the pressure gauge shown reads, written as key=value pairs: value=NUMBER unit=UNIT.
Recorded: value=0.2 unit=bar
